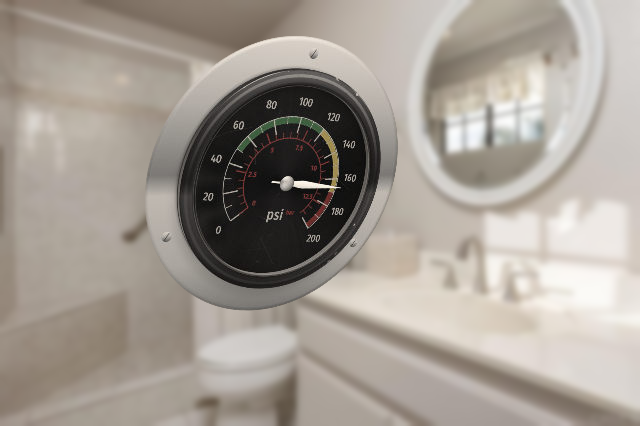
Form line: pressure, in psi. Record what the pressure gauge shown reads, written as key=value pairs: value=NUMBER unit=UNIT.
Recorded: value=165 unit=psi
